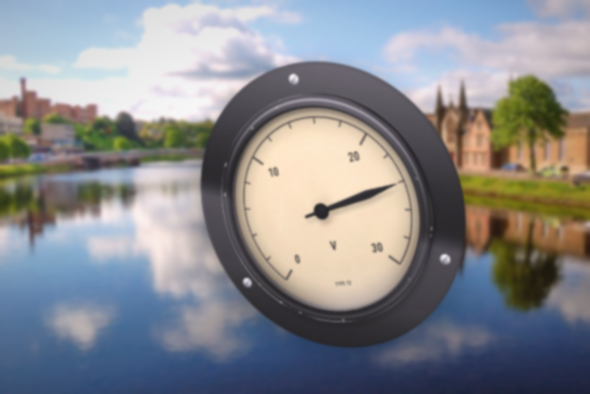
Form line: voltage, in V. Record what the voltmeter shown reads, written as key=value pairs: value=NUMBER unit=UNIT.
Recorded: value=24 unit=V
